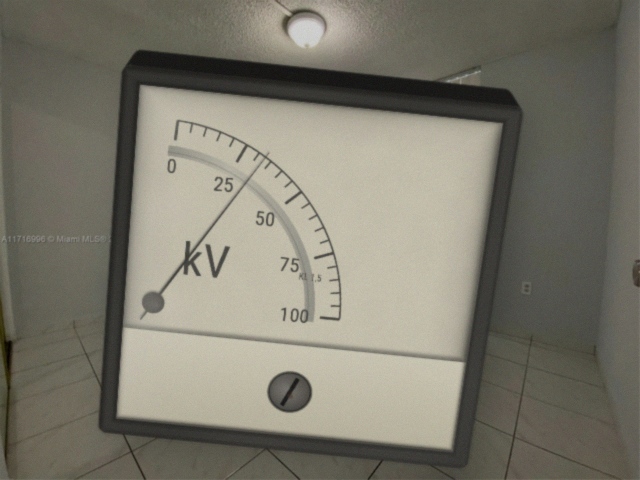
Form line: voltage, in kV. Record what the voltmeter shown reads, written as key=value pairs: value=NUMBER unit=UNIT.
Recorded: value=32.5 unit=kV
